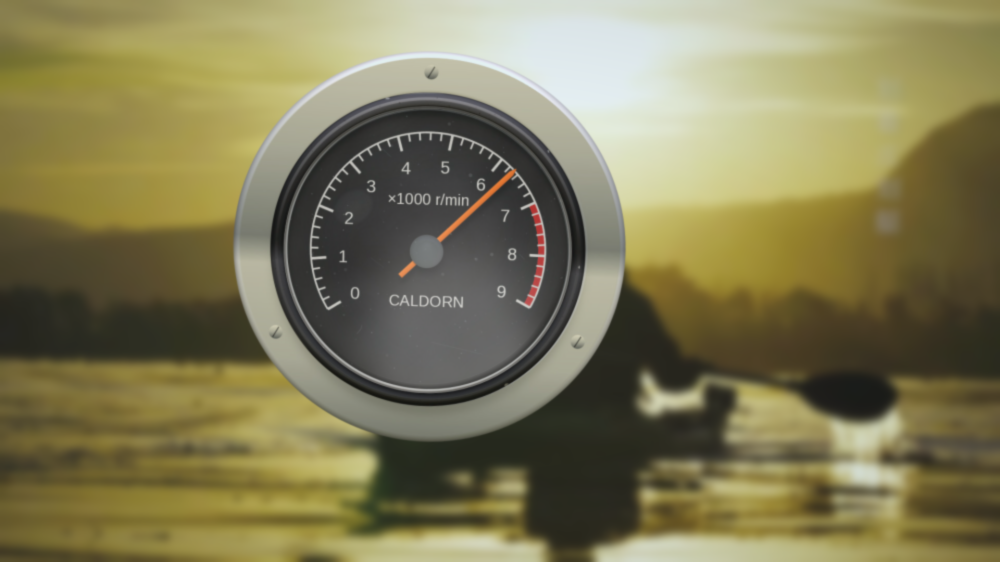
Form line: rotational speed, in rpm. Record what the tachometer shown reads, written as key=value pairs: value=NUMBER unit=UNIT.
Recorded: value=6300 unit=rpm
